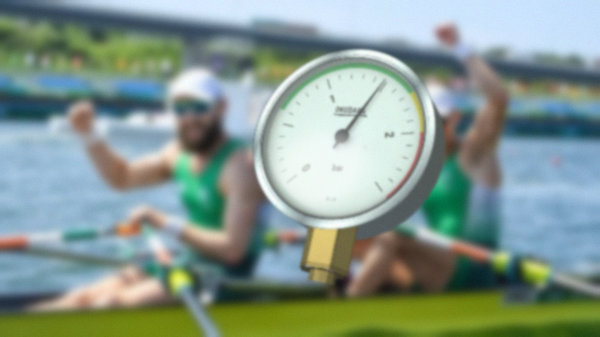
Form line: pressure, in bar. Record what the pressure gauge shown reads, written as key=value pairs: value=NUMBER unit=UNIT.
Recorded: value=1.5 unit=bar
